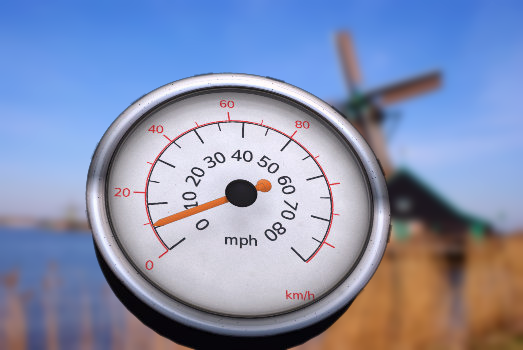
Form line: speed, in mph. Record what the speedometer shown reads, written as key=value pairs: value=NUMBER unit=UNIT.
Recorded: value=5 unit=mph
